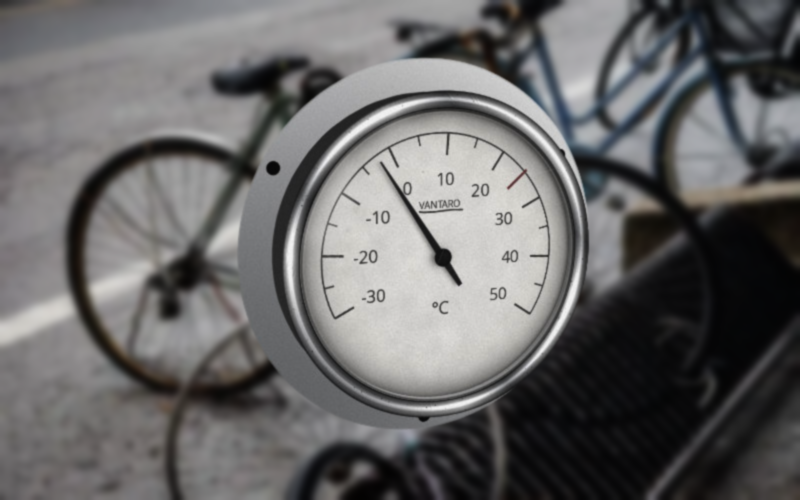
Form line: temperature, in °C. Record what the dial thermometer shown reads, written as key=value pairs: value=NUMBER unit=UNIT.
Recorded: value=-2.5 unit=°C
